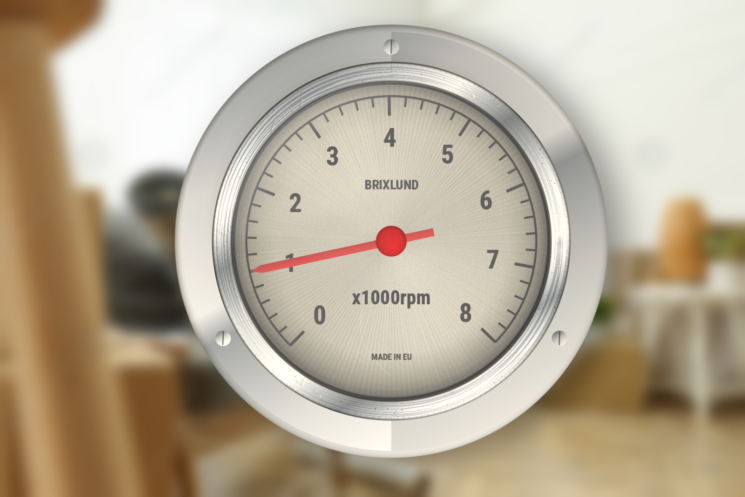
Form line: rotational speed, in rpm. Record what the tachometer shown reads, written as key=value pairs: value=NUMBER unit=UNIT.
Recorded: value=1000 unit=rpm
